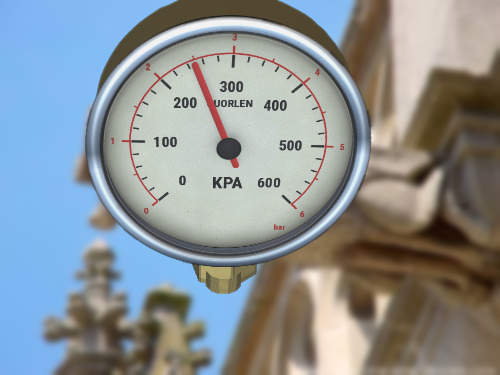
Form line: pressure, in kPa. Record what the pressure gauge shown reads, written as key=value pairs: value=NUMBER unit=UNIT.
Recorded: value=250 unit=kPa
